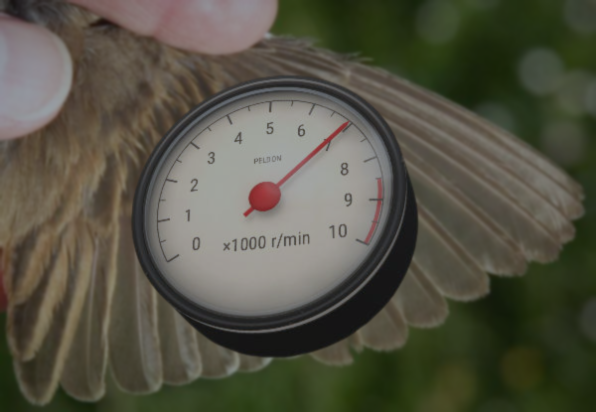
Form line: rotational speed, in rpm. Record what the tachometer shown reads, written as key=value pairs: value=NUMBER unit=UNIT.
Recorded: value=7000 unit=rpm
